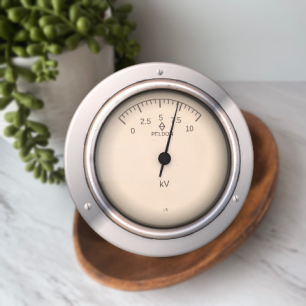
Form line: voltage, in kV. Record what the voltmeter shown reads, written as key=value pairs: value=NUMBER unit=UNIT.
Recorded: value=7 unit=kV
